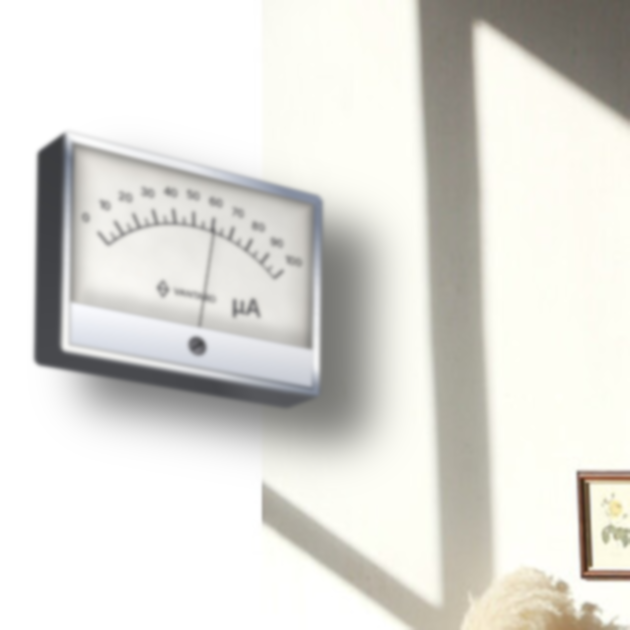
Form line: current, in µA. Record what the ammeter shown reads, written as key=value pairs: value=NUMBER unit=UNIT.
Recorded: value=60 unit=µA
